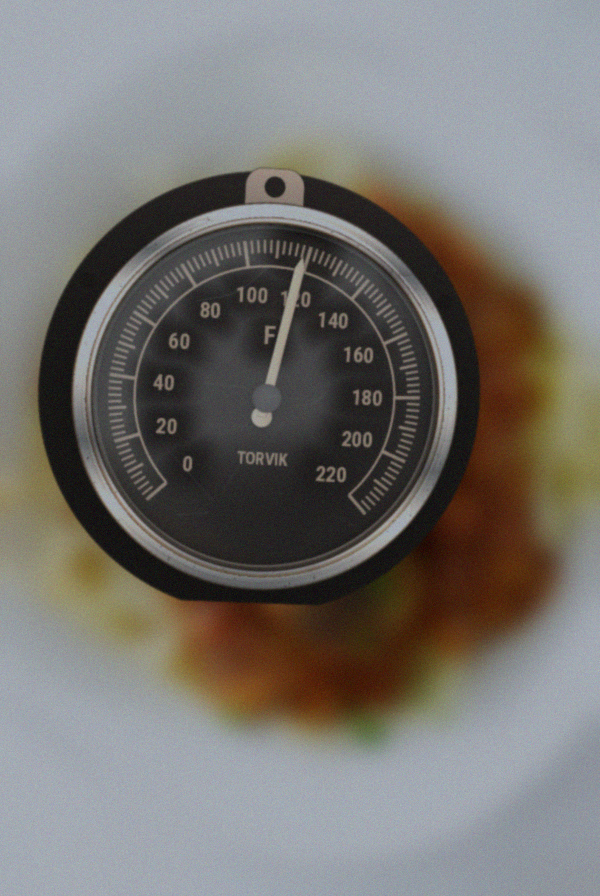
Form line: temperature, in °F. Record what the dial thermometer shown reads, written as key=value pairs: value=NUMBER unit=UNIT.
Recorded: value=118 unit=°F
